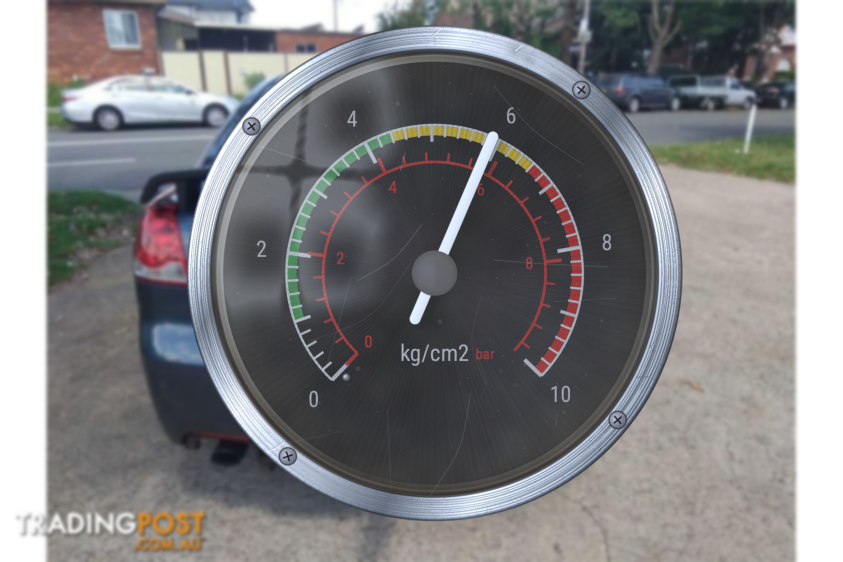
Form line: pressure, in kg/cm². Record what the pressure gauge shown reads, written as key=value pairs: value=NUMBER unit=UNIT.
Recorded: value=5.9 unit=kg/cm²
